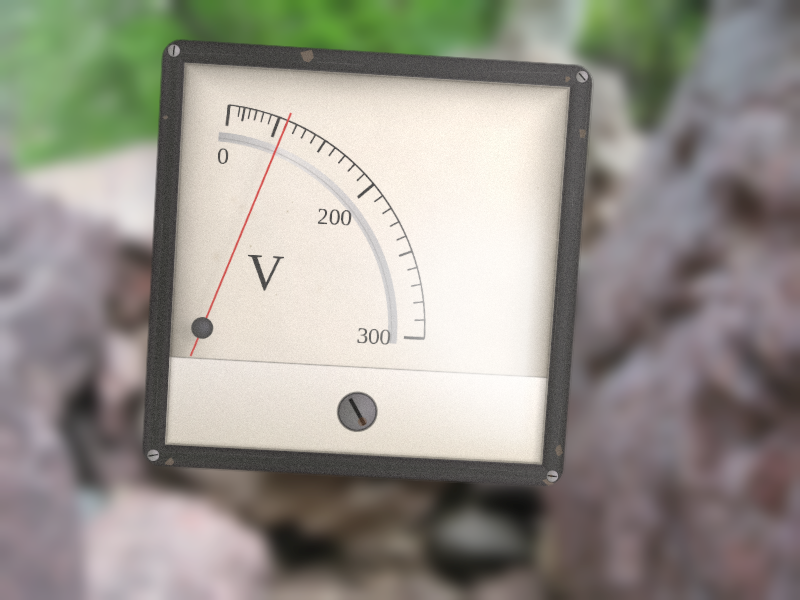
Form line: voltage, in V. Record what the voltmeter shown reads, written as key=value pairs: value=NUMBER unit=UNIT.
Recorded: value=110 unit=V
